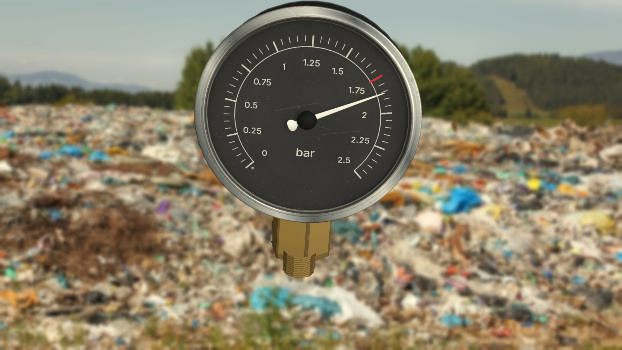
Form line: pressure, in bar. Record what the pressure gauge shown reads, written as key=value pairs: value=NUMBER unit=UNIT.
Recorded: value=1.85 unit=bar
